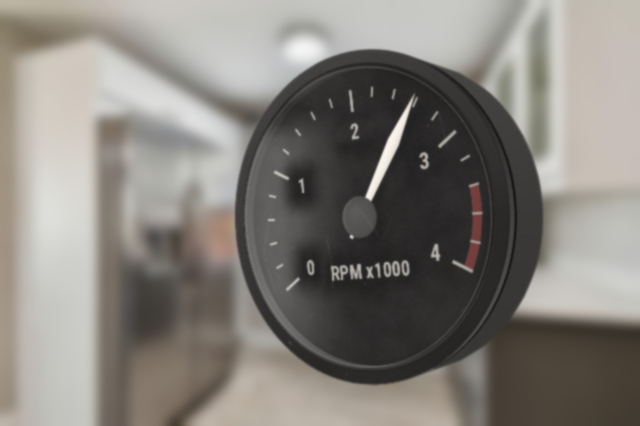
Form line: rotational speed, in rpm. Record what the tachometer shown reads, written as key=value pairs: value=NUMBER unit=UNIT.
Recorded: value=2600 unit=rpm
